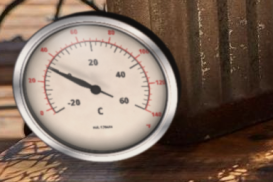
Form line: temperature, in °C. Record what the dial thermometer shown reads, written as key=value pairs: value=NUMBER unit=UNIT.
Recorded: value=0 unit=°C
